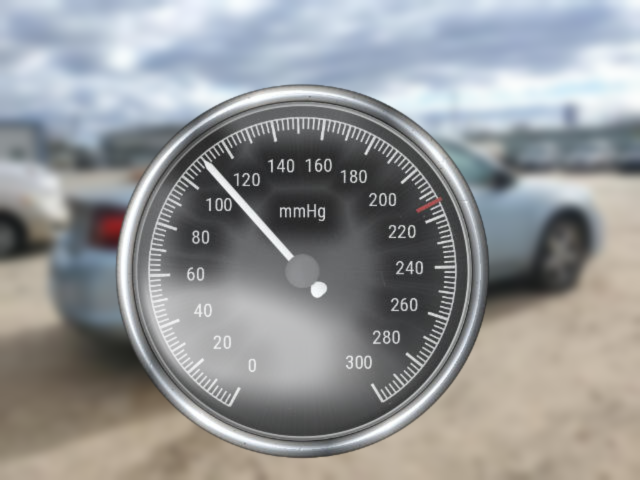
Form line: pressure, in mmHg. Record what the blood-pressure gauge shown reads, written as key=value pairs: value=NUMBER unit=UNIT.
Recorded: value=110 unit=mmHg
